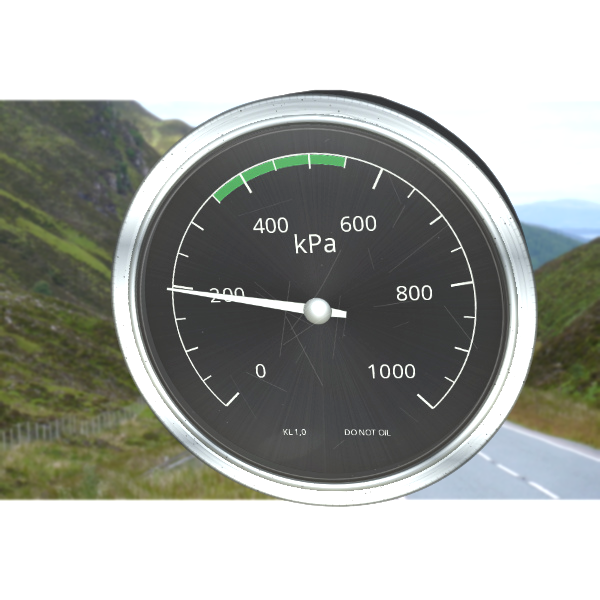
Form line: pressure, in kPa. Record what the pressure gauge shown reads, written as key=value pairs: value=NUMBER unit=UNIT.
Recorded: value=200 unit=kPa
